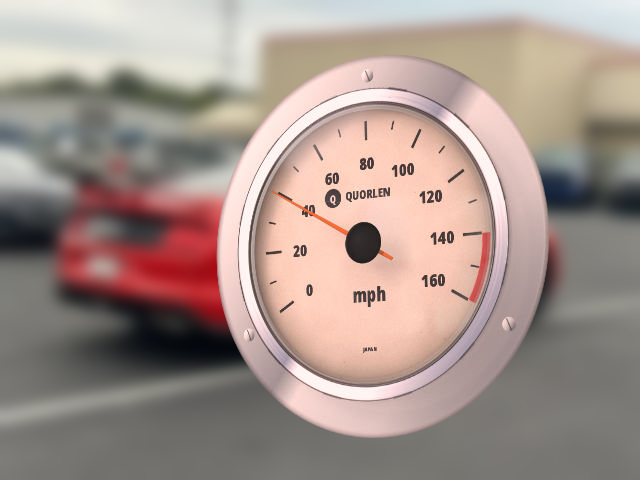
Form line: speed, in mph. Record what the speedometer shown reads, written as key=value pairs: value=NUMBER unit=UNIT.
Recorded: value=40 unit=mph
